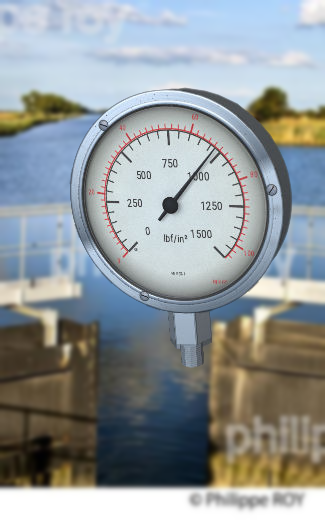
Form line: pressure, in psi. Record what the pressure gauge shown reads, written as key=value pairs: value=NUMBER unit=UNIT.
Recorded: value=975 unit=psi
